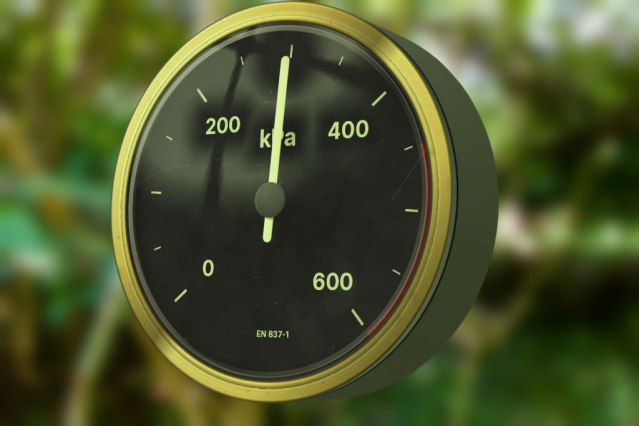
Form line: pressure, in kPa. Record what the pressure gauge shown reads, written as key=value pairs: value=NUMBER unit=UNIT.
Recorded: value=300 unit=kPa
